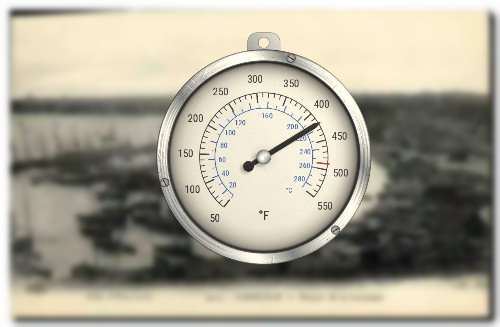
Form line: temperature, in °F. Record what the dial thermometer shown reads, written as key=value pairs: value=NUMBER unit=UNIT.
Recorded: value=420 unit=°F
